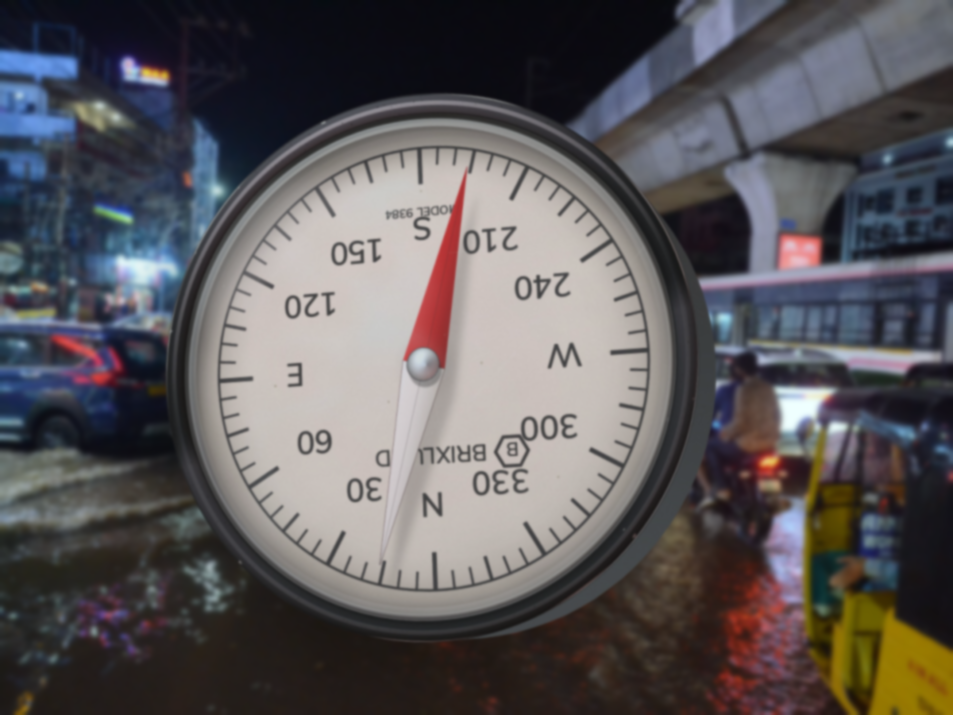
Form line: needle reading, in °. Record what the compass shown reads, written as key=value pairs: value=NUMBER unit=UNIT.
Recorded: value=195 unit=°
